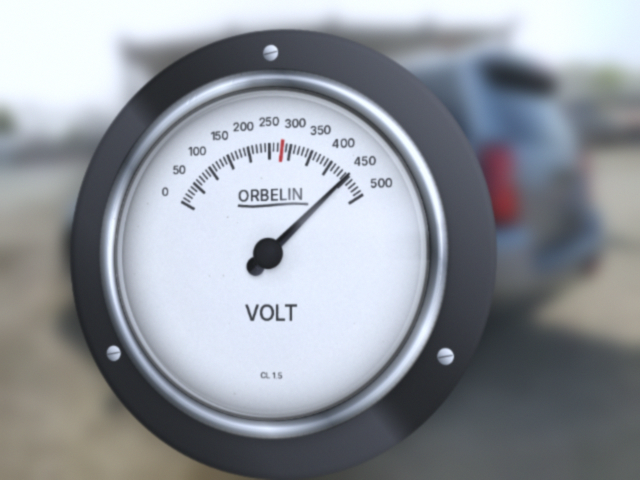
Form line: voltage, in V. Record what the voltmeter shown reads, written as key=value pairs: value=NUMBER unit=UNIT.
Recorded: value=450 unit=V
